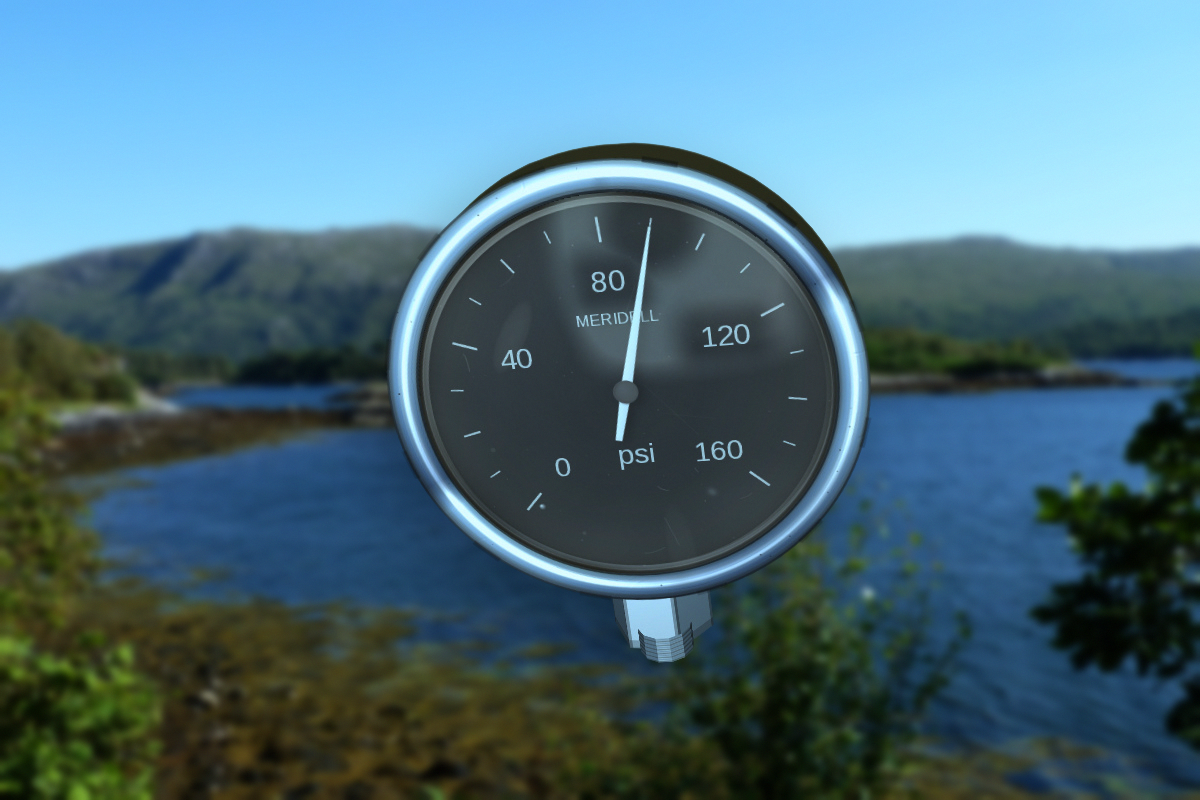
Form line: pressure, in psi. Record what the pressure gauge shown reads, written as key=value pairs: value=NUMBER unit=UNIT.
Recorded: value=90 unit=psi
